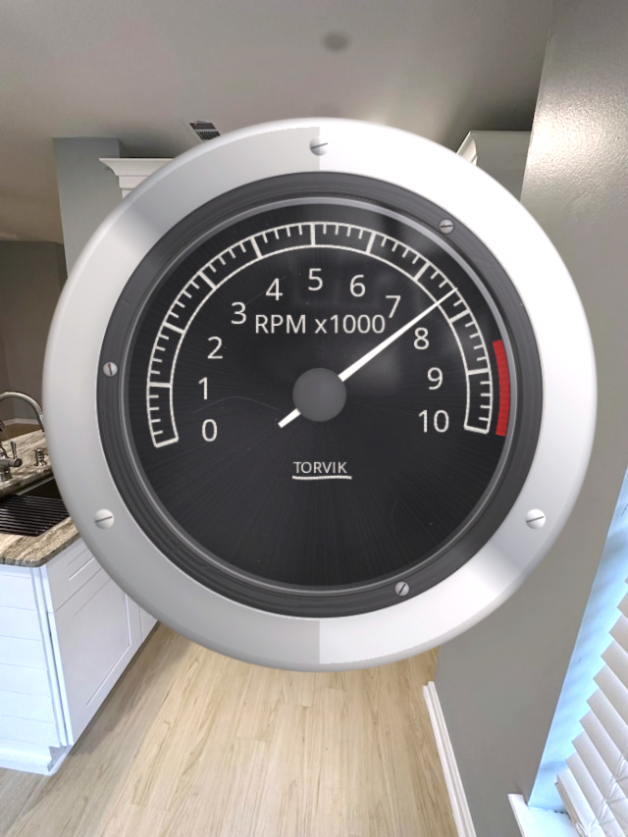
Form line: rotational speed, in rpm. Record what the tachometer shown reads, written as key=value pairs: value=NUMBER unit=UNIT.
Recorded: value=7600 unit=rpm
